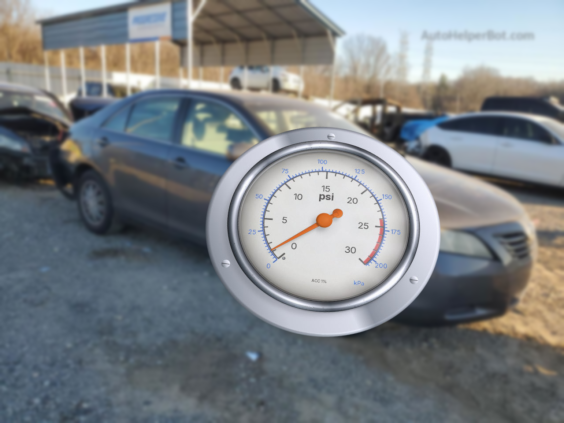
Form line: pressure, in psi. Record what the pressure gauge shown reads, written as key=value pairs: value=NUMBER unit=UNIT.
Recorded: value=1 unit=psi
